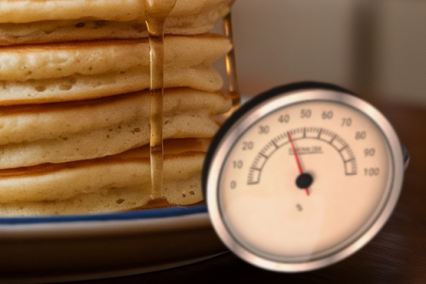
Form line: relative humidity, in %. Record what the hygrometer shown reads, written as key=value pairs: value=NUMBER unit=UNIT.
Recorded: value=40 unit=%
